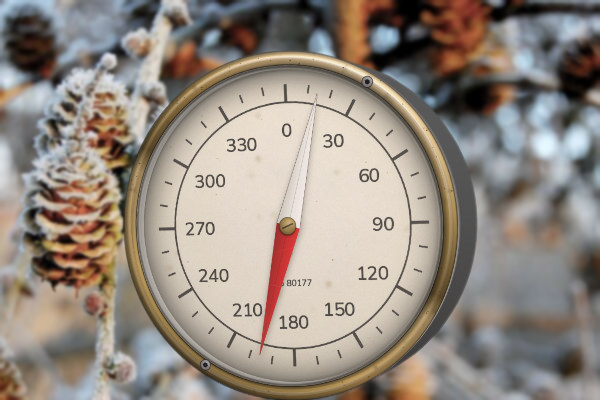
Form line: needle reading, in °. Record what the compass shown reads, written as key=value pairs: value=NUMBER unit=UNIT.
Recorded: value=195 unit=°
